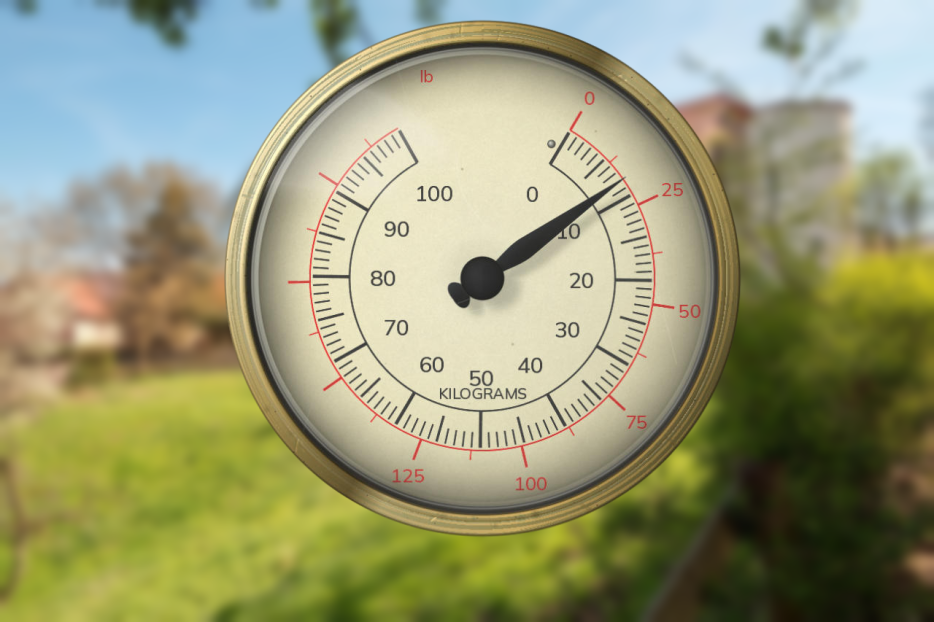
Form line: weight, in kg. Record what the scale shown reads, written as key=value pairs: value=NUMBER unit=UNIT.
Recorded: value=8 unit=kg
